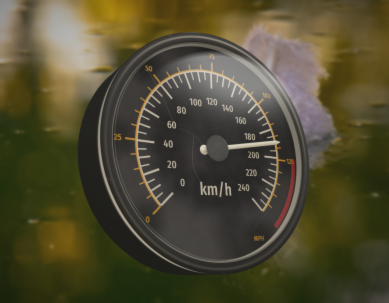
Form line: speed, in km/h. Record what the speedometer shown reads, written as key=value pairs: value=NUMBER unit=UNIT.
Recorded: value=190 unit=km/h
